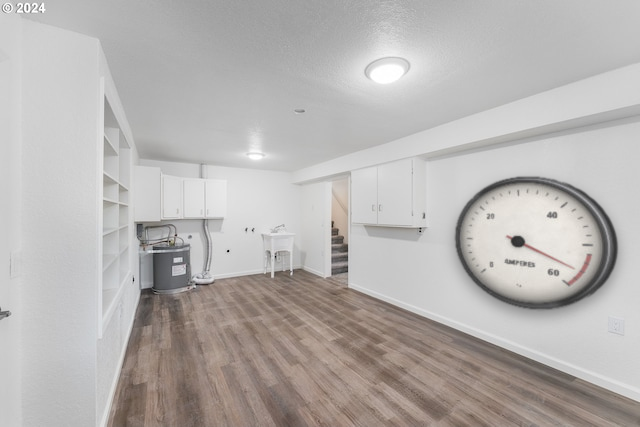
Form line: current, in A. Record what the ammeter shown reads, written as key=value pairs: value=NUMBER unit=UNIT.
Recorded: value=56 unit=A
